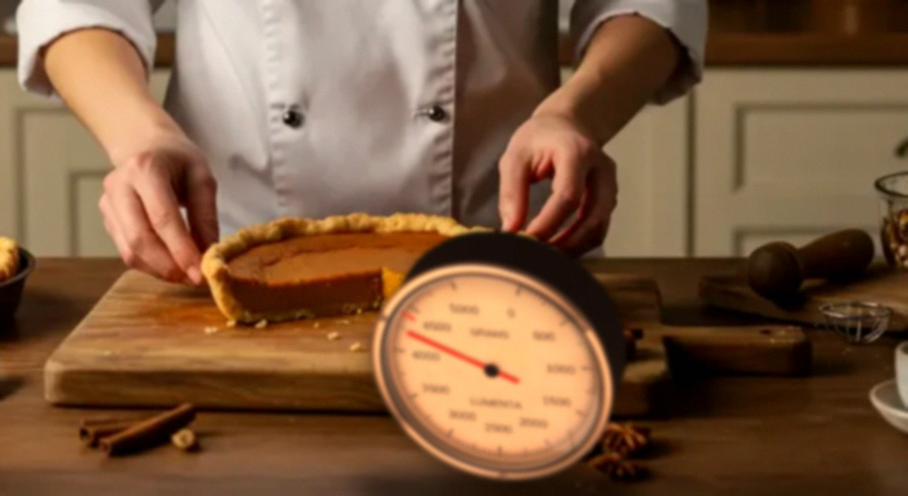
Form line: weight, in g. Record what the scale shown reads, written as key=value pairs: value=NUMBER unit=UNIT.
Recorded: value=4250 unit=g
